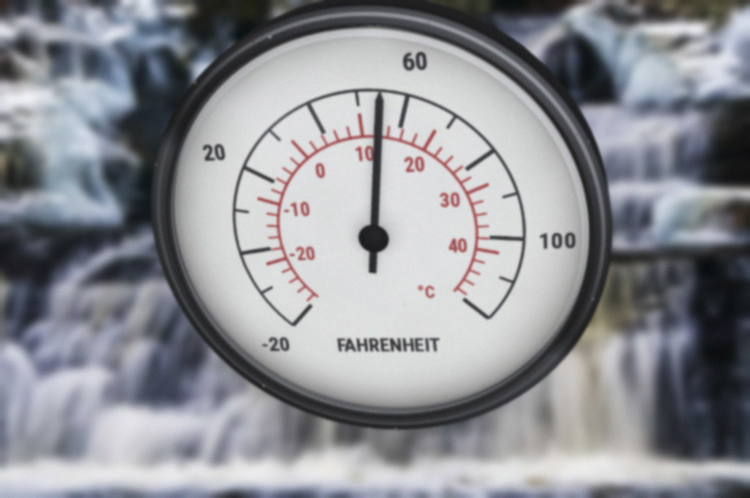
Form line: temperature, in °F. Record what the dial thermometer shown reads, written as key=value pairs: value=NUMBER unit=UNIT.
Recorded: value=55 unit=°F
